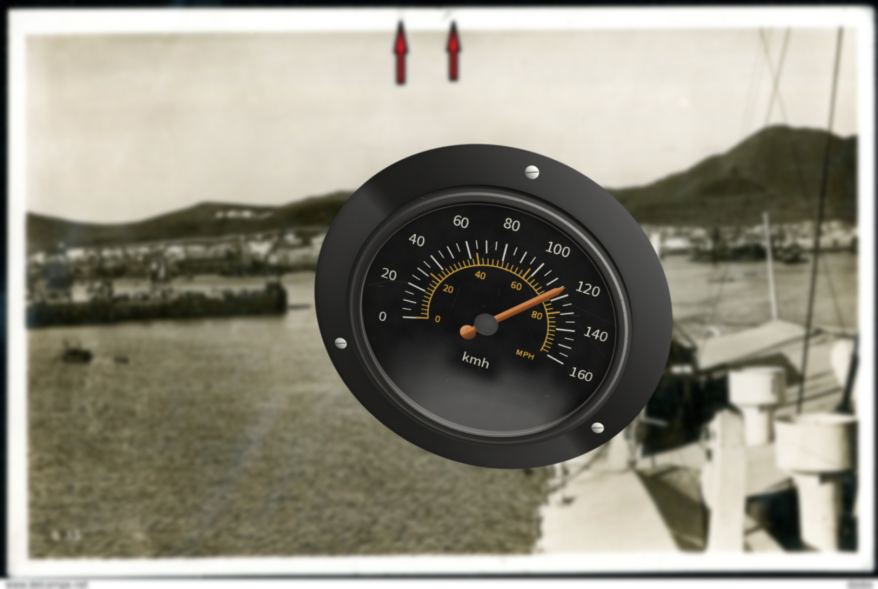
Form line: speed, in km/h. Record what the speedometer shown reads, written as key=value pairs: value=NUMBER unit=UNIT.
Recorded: value=115 unit=km/h
